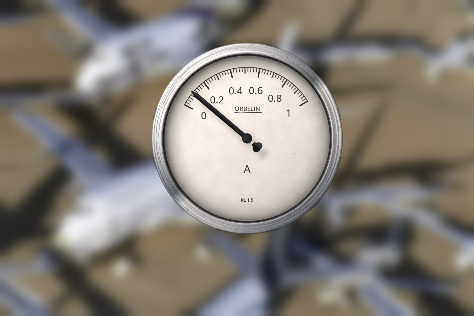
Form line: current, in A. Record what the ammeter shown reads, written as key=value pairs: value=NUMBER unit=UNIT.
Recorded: value=0.1 unit=A
